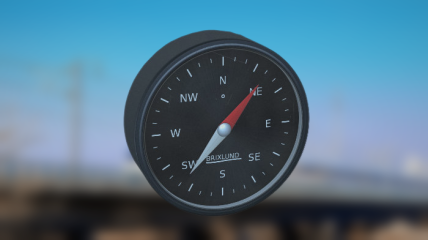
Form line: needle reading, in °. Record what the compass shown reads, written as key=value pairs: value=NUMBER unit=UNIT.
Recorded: value=40 unit=°
